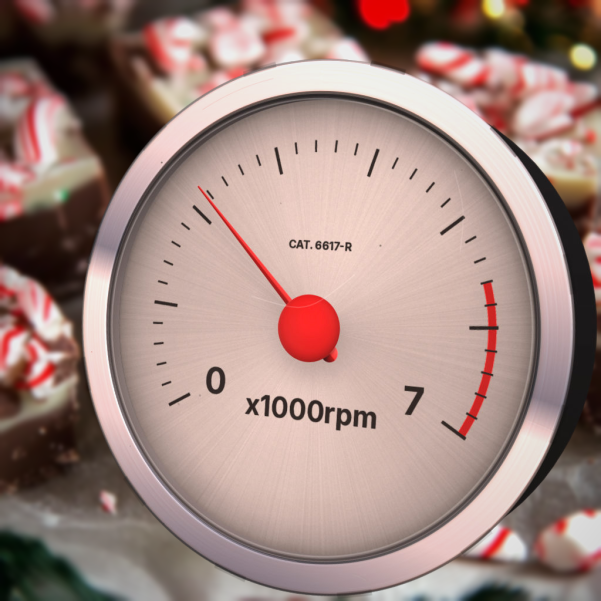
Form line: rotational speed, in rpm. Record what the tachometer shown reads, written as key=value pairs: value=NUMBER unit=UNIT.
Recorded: value=2200 unit=rpm
